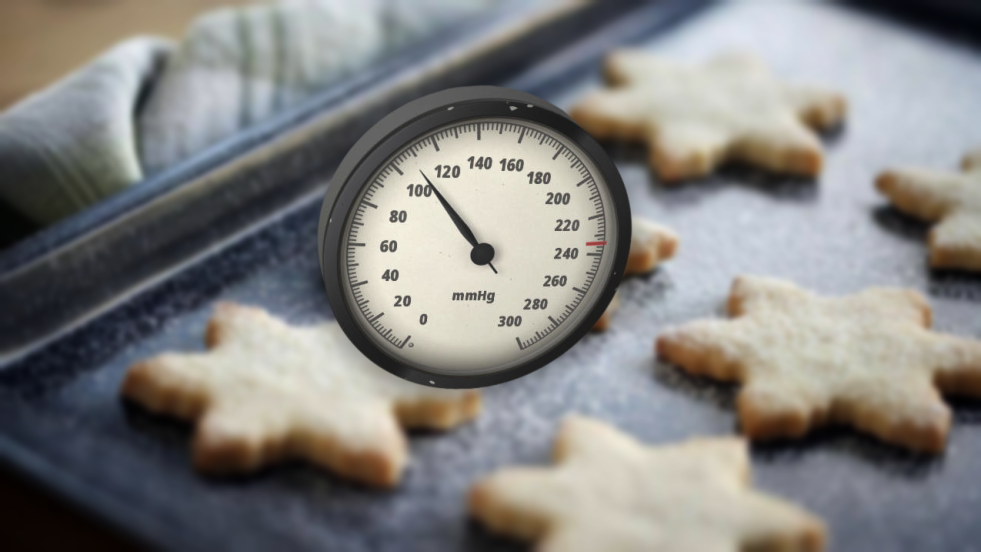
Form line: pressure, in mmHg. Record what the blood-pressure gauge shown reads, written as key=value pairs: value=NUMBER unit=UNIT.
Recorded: value=108 unit=mmHg
